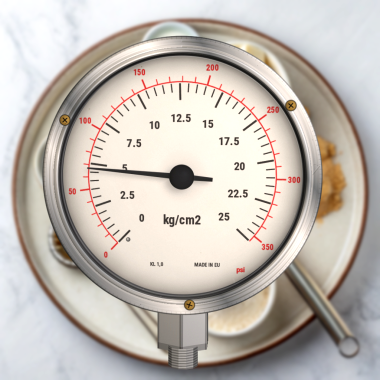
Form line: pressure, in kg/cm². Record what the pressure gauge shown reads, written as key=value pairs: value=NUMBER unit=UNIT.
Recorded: value=4.75 unit=kg/cm²
